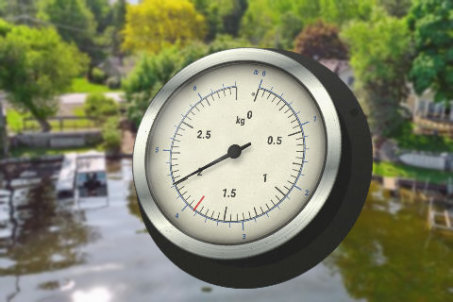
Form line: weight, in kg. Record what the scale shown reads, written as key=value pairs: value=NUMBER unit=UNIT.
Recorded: value=2 unit=kg
